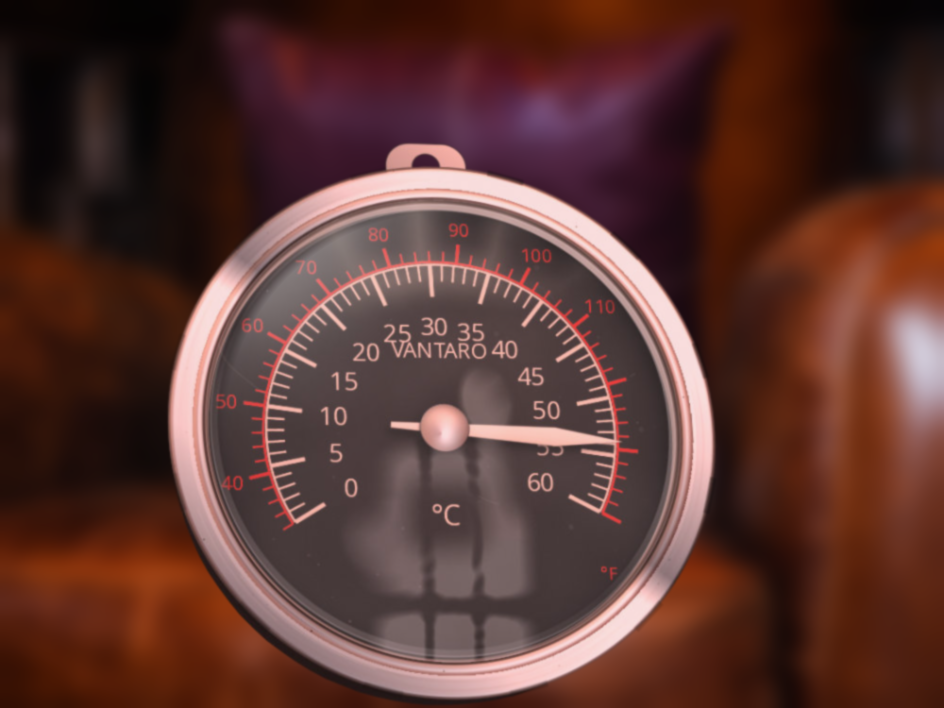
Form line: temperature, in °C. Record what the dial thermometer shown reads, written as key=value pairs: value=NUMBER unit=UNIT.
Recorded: value=54 unit=°C
